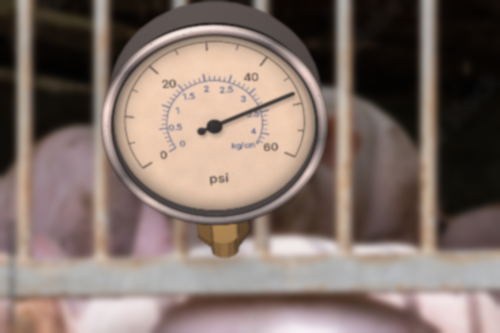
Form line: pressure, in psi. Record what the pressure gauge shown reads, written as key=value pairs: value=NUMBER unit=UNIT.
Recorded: value=47.5 unit=psi
